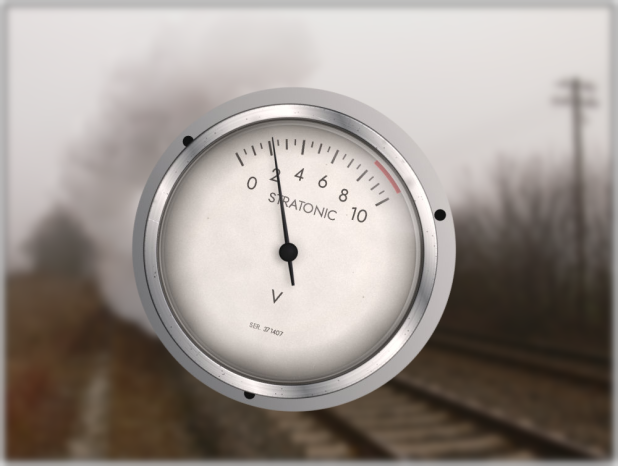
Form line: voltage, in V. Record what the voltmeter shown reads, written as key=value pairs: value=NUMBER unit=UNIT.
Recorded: value=2.25 unit=V
